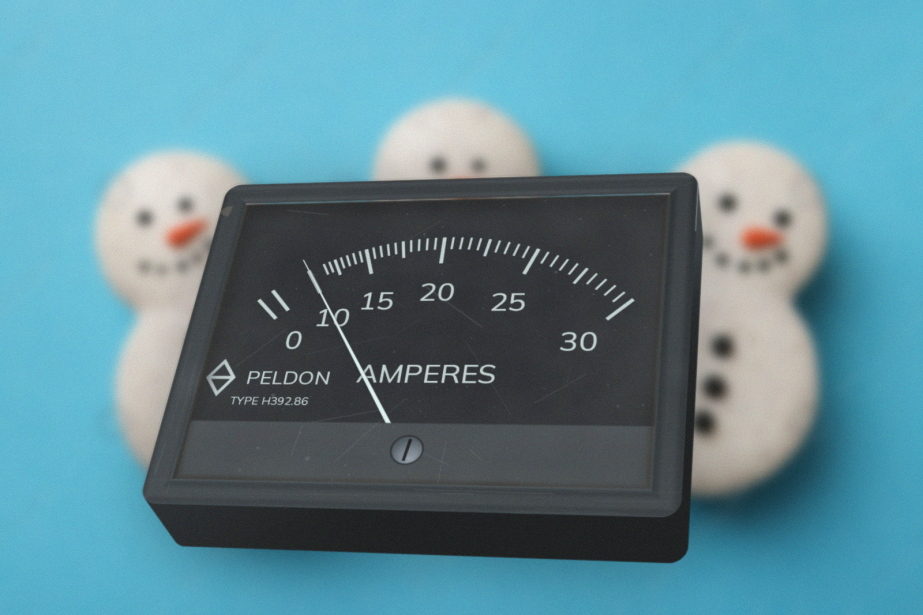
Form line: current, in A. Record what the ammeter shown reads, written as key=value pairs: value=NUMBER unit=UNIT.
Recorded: value=10 unit=A
